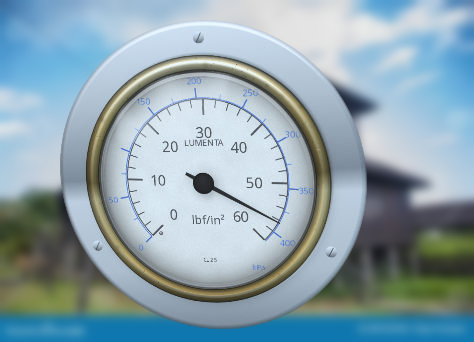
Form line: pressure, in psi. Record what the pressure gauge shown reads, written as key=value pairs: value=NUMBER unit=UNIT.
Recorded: value=56 unit=psi
